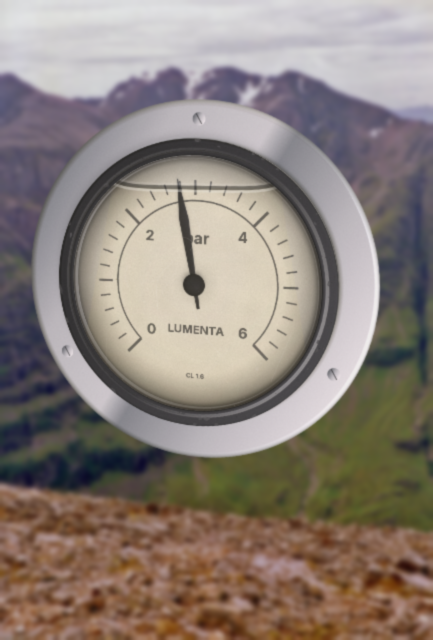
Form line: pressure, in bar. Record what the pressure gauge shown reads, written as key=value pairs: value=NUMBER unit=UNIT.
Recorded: value=2.8 unit=bar
